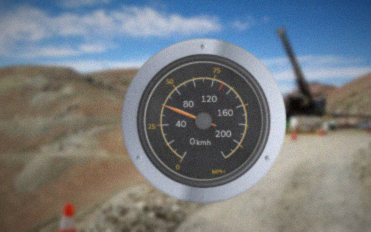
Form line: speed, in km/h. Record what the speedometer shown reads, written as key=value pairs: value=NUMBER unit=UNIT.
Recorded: value=60 unit=km/h
